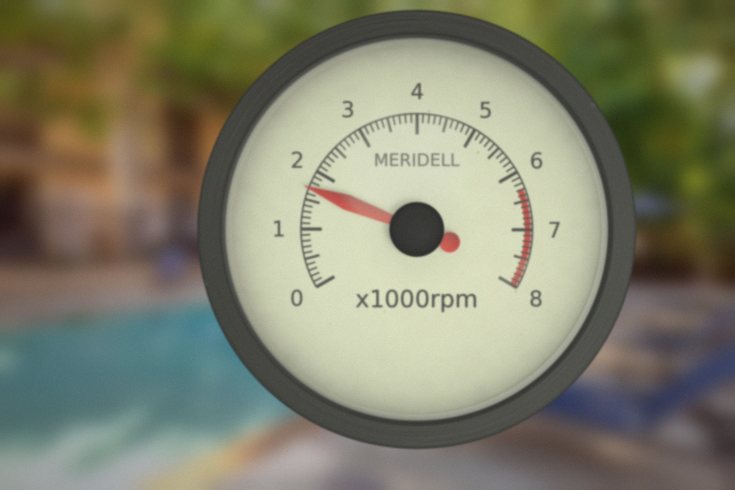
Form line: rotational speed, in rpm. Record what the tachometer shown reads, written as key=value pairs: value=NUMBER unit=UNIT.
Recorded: value=1700 unit=rpm
